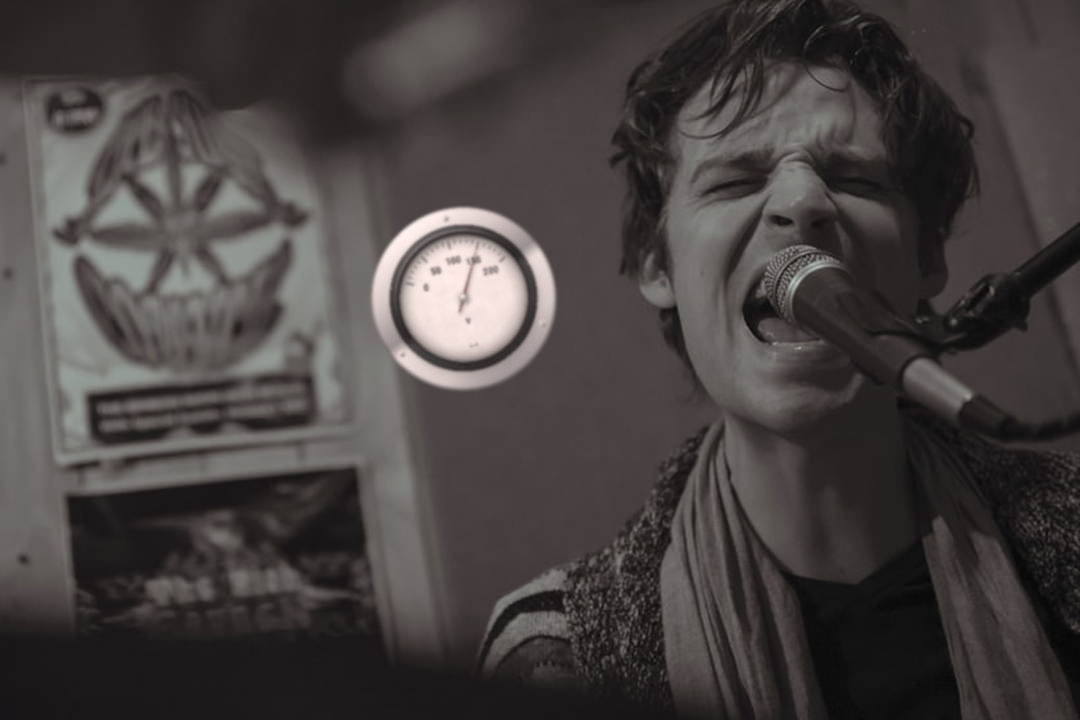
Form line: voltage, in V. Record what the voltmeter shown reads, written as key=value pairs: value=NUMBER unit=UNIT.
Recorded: value=150 unit=V
